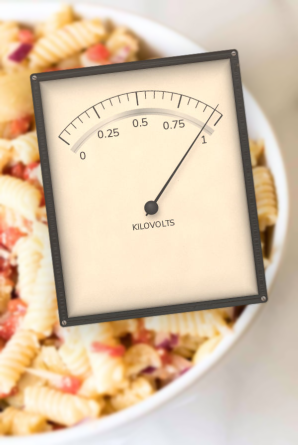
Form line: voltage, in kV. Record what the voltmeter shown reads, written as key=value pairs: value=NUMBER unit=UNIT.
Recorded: value=0.95 unit=kV
